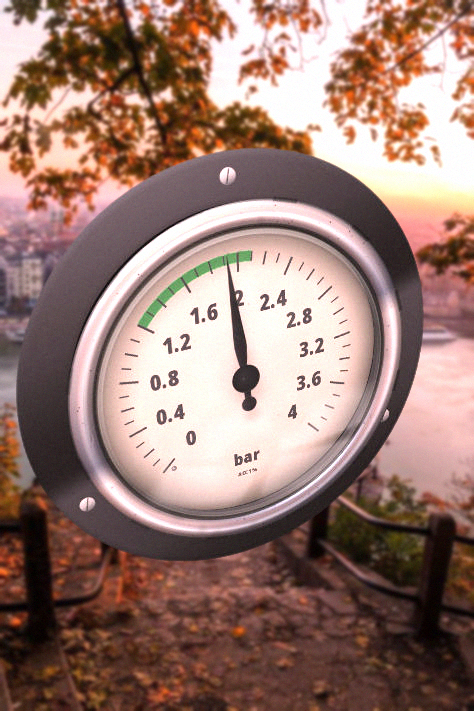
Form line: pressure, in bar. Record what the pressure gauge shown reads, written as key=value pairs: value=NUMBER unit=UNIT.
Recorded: value=1.9 unit=bar
